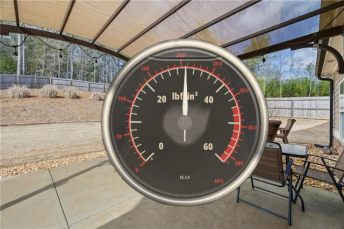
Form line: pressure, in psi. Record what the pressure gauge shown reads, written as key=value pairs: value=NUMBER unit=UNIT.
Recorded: value=30 unit=psi
